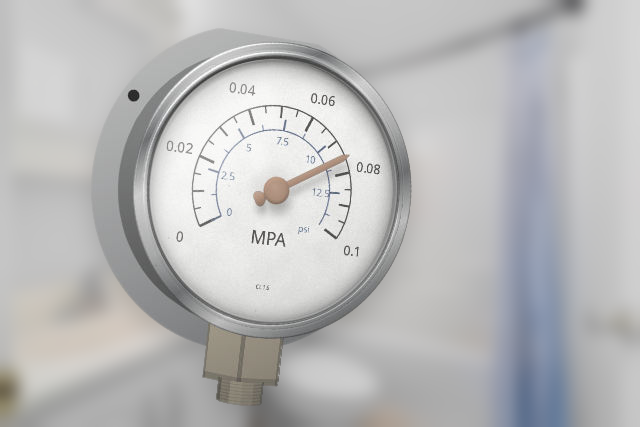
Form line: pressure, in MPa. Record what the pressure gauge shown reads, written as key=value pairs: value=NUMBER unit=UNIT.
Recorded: value=0.075 unit=MPa
